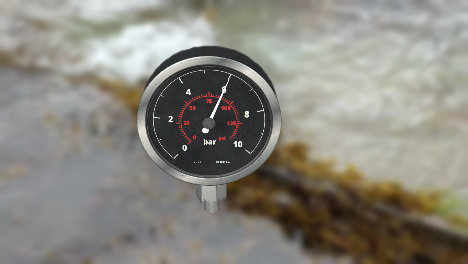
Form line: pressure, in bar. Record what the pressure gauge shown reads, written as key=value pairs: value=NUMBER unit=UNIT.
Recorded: value=6 unit=bar
